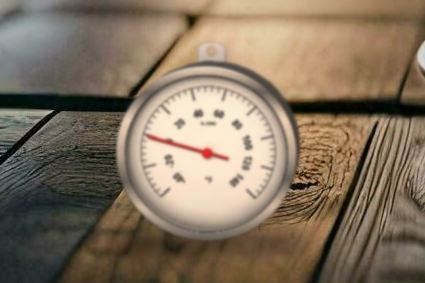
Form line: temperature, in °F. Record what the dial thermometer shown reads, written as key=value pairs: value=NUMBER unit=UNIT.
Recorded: value=0 unit=°F
